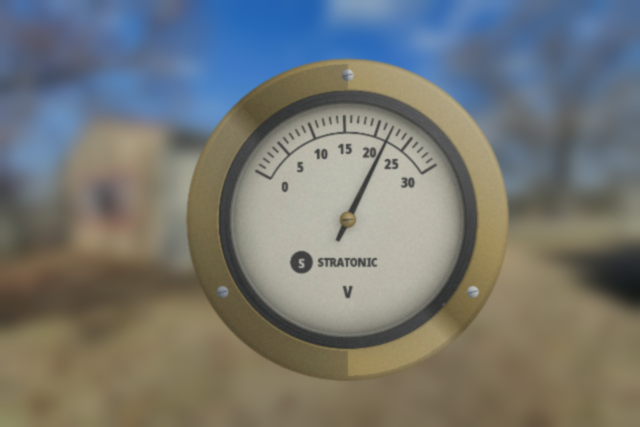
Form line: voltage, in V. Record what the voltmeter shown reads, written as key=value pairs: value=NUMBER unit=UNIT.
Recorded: value=22 unit=V
